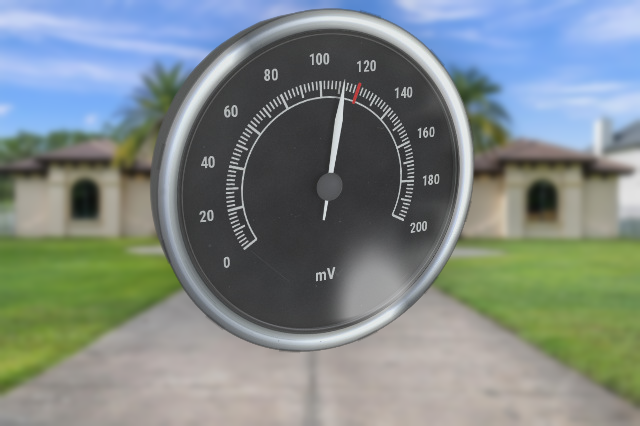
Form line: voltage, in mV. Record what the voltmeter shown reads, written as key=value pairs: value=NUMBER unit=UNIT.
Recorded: value=110 unit=mV
